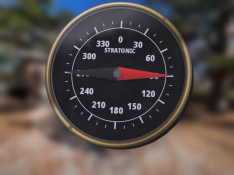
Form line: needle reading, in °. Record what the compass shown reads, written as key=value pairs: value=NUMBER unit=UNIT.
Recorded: value=90 unit=°
